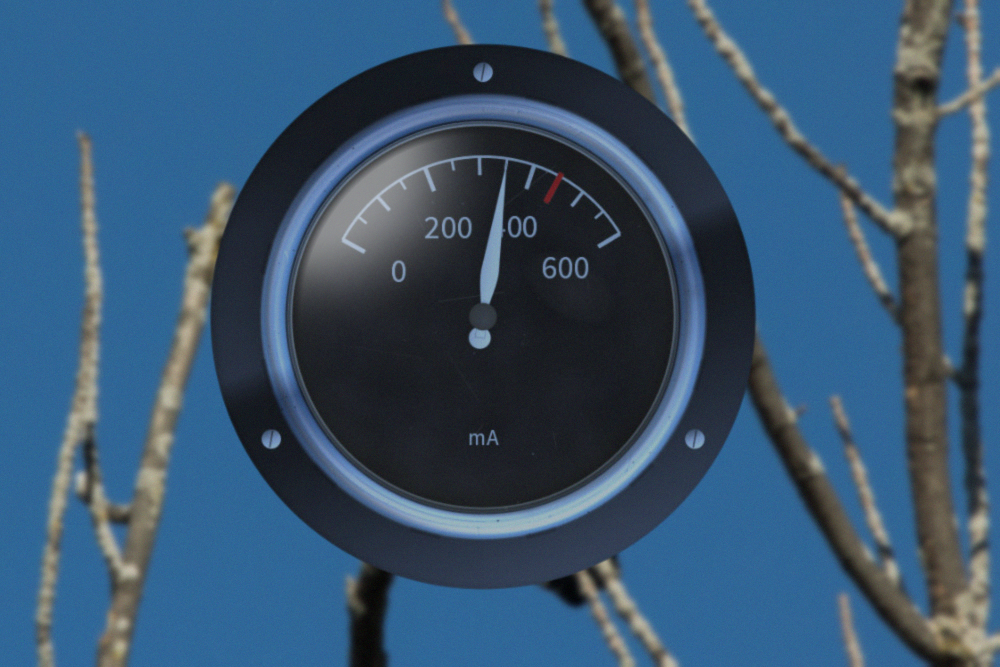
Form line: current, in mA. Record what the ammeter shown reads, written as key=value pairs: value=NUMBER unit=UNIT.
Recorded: value=350 unit=mA
